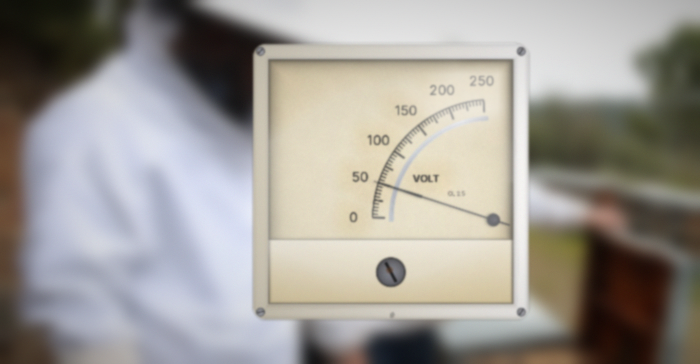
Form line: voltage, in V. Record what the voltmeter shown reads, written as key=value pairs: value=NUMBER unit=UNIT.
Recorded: value=50 unit=V
